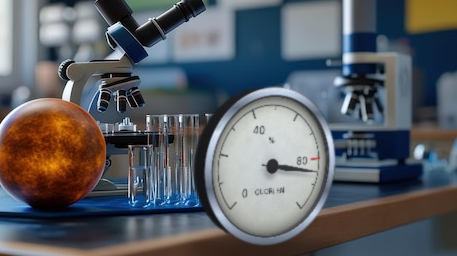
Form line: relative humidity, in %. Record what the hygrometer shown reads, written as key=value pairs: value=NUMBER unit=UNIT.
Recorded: value=85 unit=%
